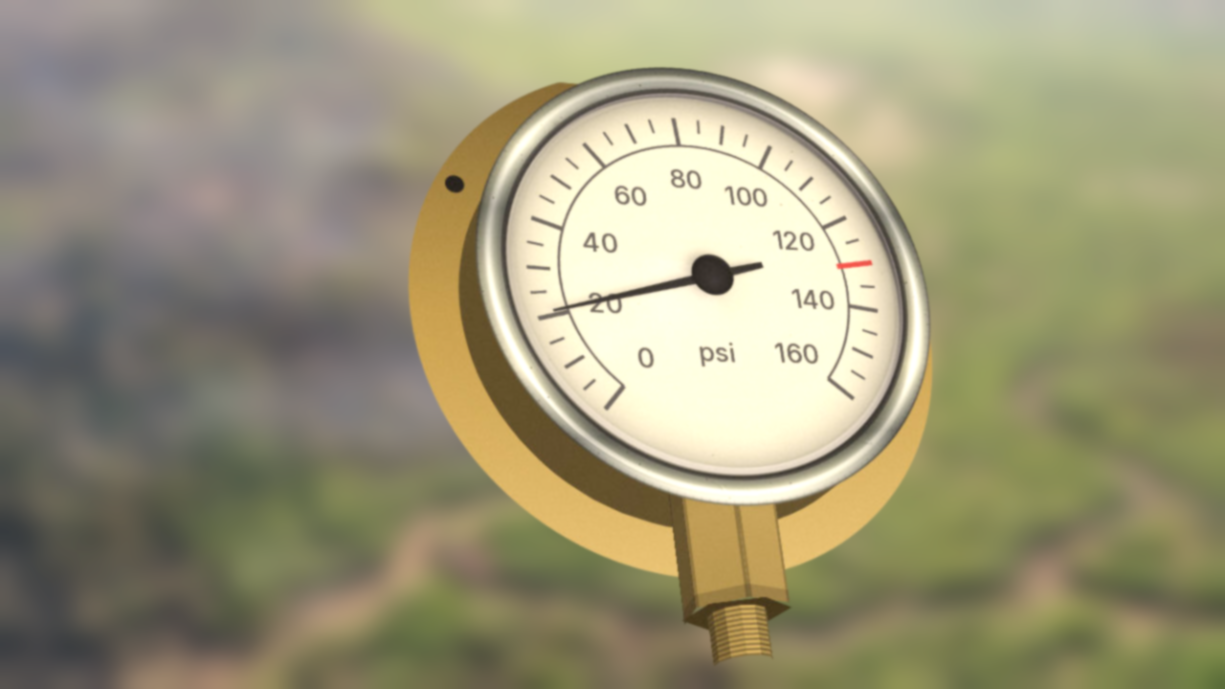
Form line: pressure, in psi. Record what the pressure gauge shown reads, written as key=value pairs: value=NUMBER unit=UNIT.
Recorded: value=20 unit=psi
